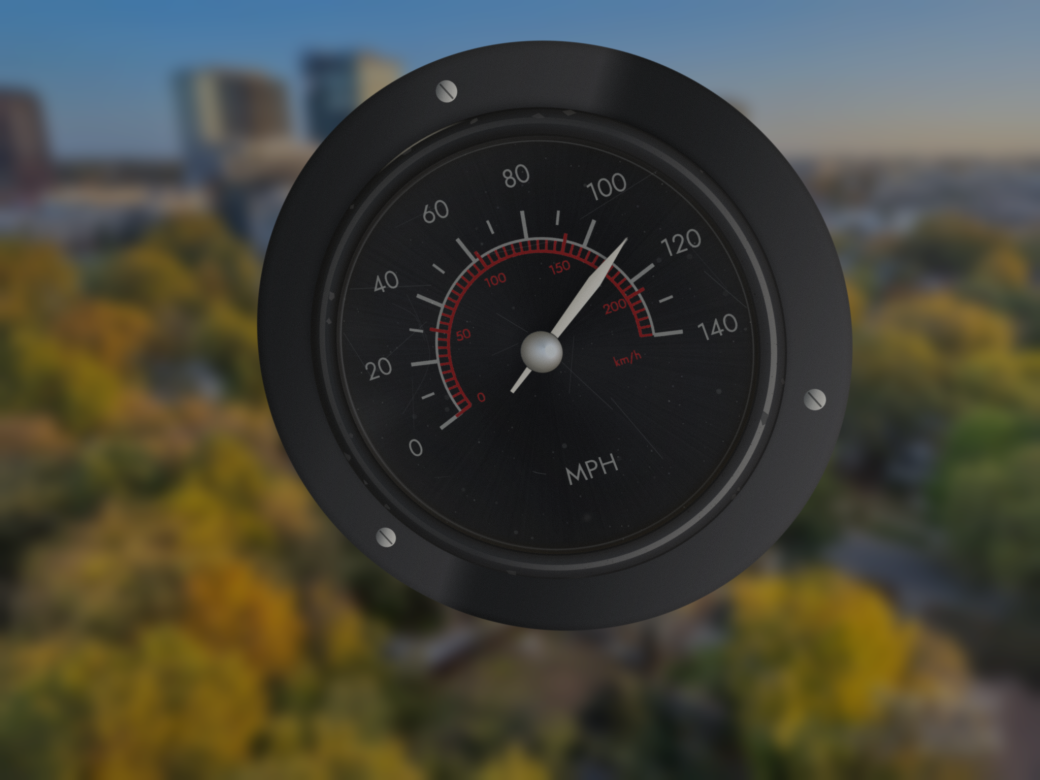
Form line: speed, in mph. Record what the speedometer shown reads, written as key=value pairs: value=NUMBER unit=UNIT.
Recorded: value=110 unit=mph
